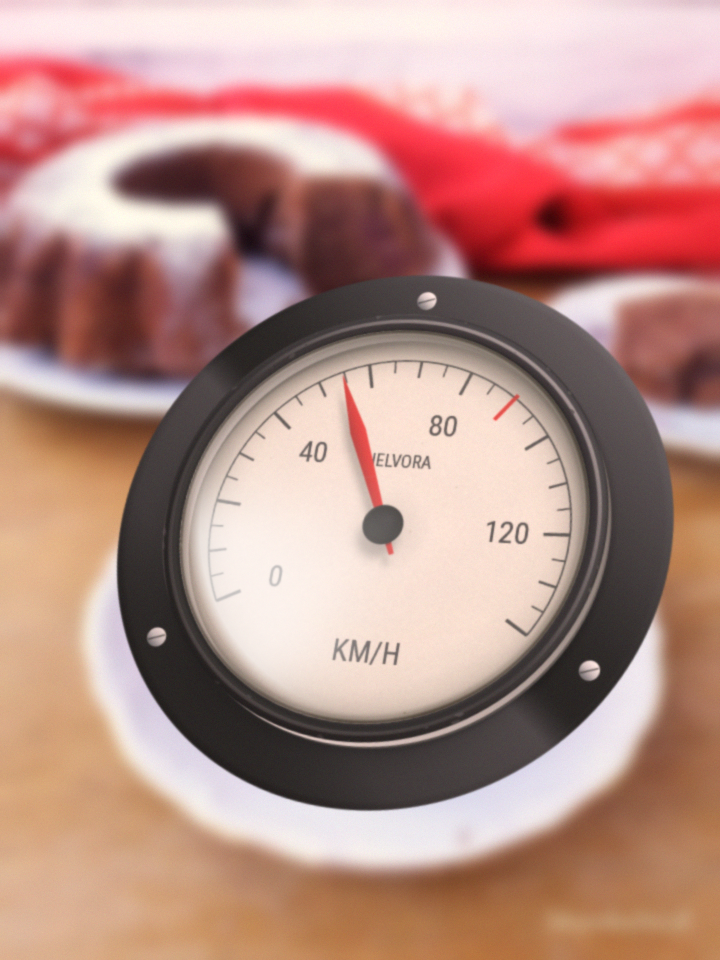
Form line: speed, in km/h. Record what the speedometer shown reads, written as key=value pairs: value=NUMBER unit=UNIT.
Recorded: value=55 unit=km/h
